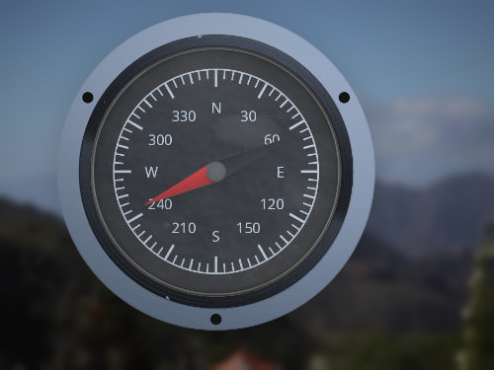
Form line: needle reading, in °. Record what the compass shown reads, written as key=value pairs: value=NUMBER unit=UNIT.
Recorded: value=245 unit=°
